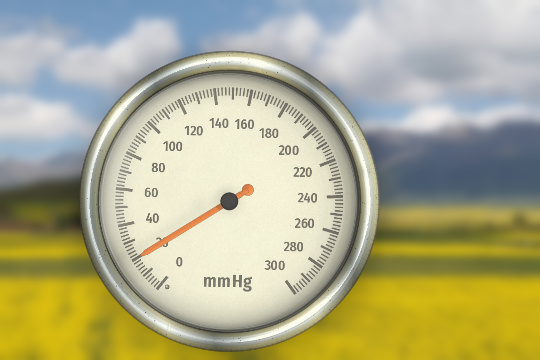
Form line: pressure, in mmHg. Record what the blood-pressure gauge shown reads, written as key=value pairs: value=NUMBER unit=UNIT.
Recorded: value=20 unit=mmHg
